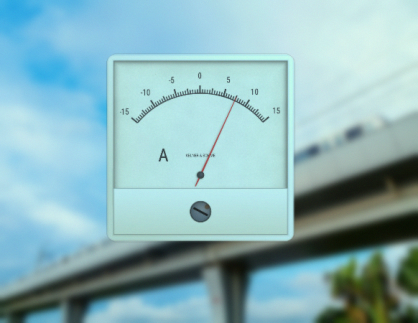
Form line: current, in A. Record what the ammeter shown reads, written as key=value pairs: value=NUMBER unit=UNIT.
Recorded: value=7.5 unit=A
